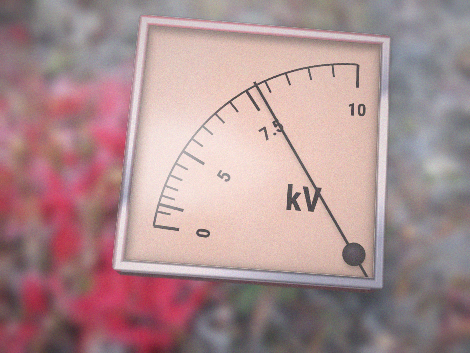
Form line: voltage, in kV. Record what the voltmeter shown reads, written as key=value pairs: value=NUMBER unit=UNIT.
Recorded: value=7.75 unit=kV
